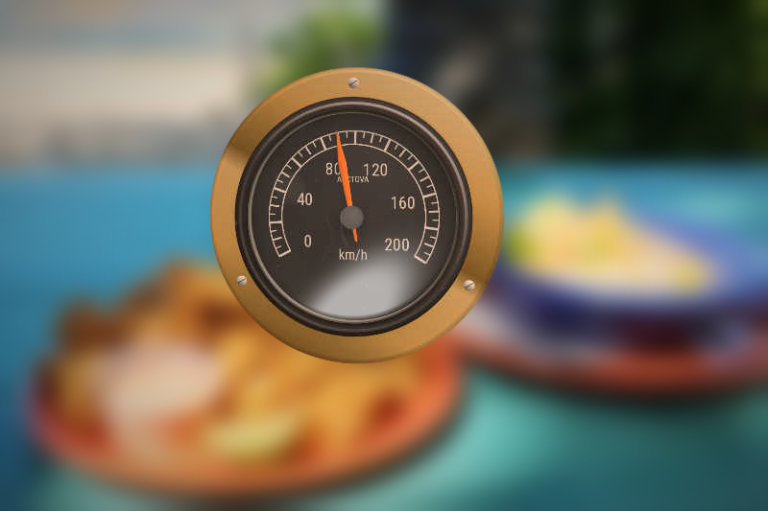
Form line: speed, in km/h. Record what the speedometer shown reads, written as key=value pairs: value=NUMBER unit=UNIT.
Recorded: value=90 unit=km/h
